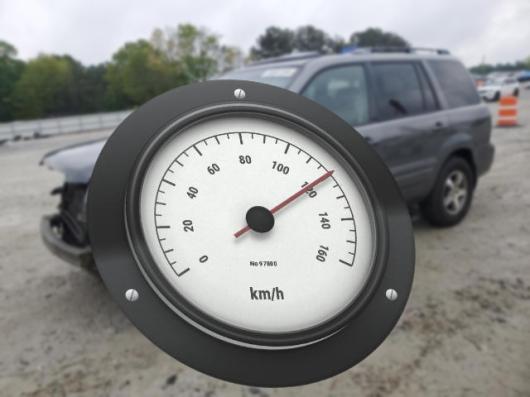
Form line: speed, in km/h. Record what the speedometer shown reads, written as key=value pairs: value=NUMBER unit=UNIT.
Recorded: value=120 unit=km/h
